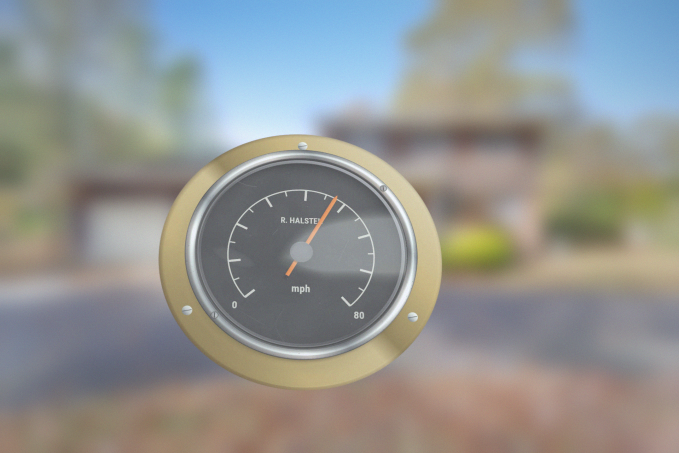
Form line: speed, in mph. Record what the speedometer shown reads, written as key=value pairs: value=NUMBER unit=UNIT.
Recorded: value=47.5 unit=mph
